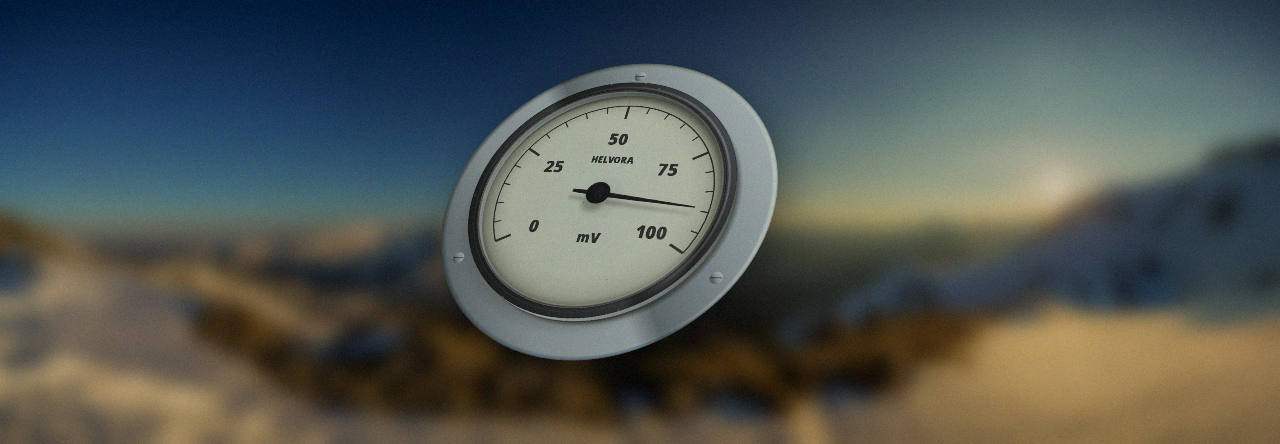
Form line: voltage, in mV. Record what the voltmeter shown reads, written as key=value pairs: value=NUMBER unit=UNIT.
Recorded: value=90 unit=mV
